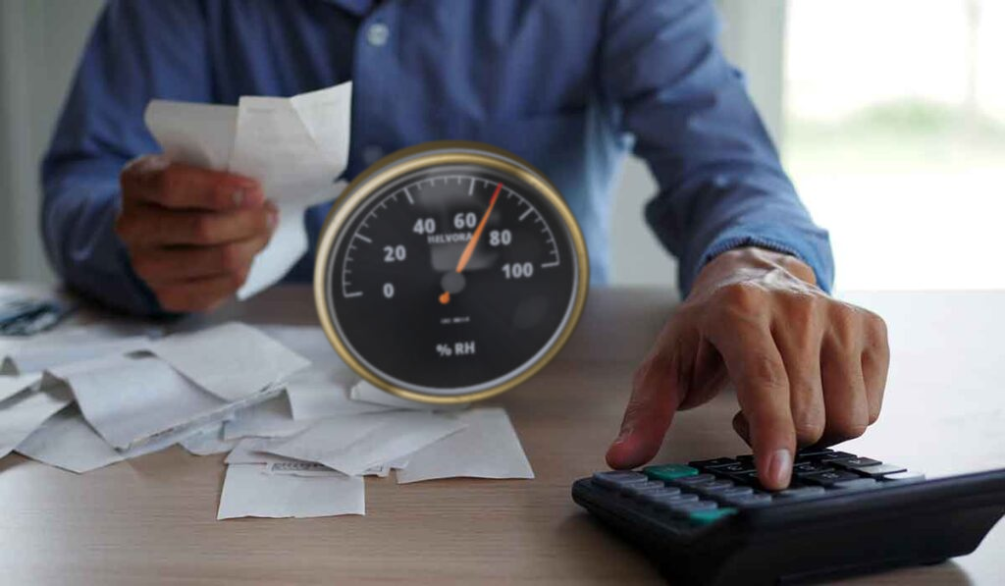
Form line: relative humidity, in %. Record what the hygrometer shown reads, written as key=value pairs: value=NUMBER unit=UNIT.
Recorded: value=68 unit=%
